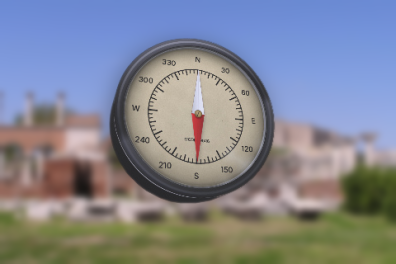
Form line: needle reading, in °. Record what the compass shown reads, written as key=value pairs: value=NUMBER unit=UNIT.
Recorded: value=180 unit=°
